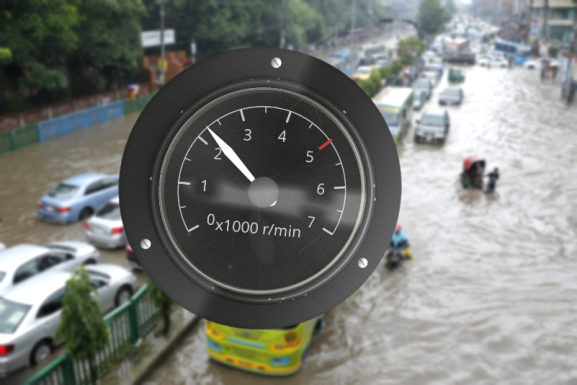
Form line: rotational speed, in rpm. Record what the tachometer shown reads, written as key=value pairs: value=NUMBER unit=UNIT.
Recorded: value=2250 unit=rpm
